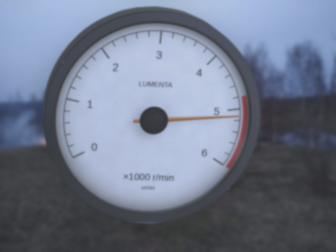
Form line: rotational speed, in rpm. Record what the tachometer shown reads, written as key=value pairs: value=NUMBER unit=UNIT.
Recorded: value=5100 unit=rpm
